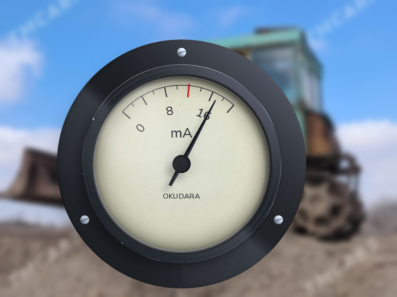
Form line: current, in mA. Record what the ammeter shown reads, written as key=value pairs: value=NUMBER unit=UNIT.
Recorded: value=17 unit=mA
